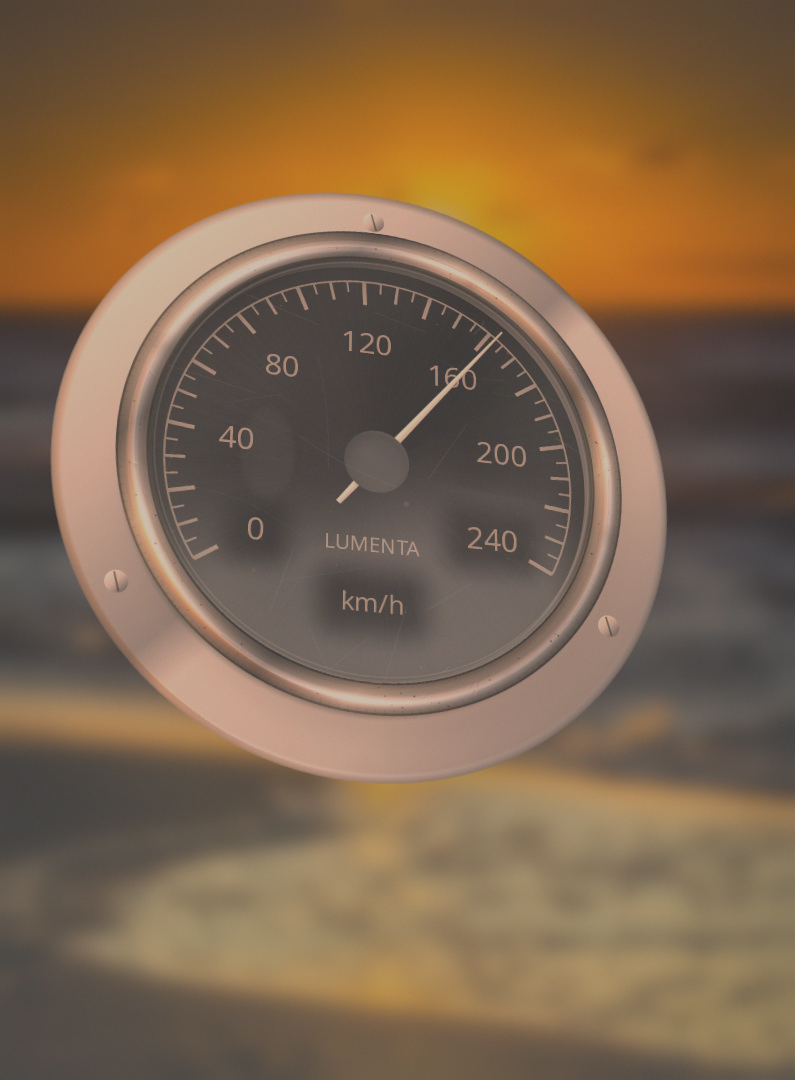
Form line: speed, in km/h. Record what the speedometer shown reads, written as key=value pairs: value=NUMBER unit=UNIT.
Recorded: value=162.5 unit=km/h
